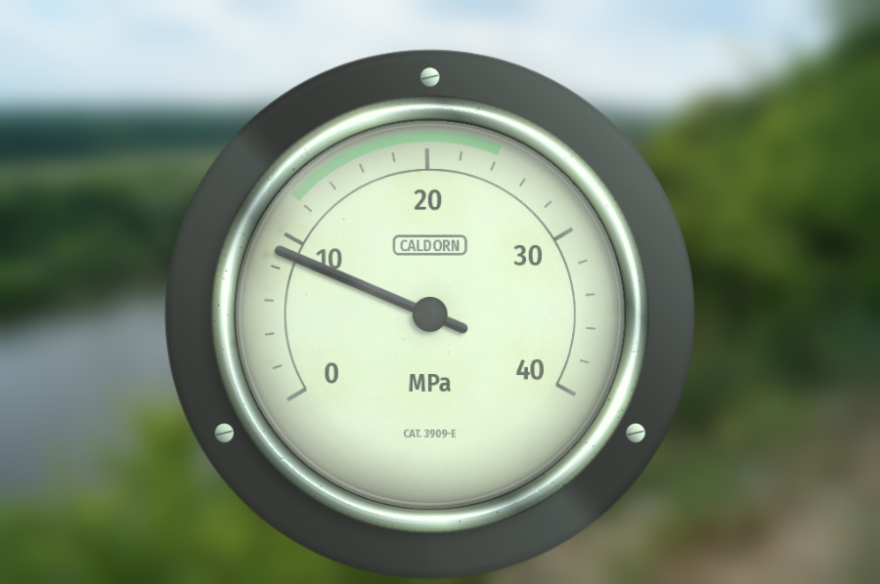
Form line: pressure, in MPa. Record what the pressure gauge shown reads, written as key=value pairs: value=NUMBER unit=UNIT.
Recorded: value=9 unit=MPa
